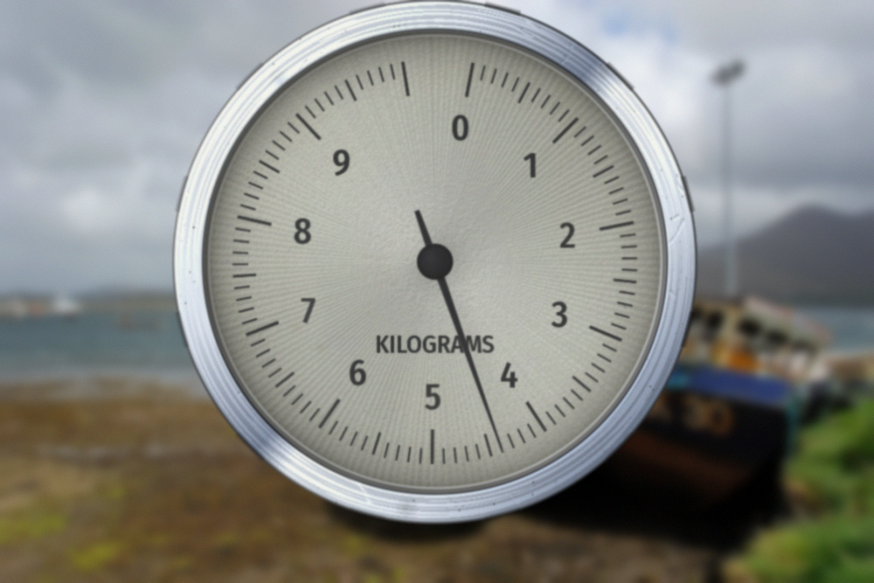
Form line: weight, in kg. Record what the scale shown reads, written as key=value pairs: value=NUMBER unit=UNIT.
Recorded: value=4.4 unit=kg
